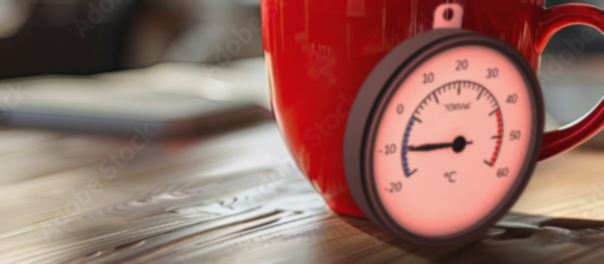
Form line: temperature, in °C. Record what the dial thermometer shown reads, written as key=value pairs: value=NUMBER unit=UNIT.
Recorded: value=-10 unit=°C
